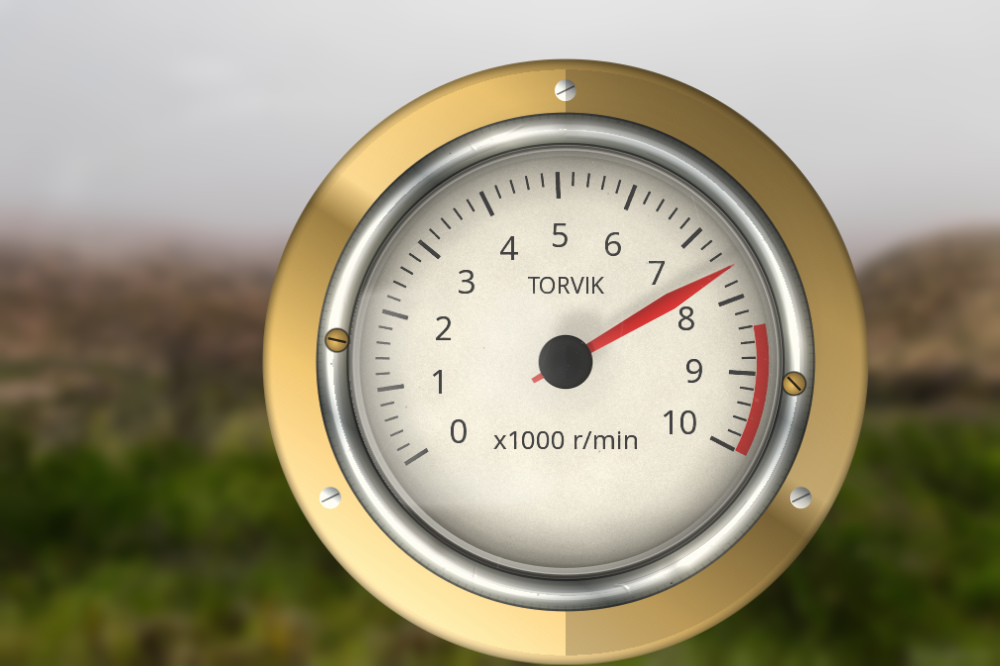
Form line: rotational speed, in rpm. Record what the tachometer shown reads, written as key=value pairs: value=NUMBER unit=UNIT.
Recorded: value=7600 unit=rpm
